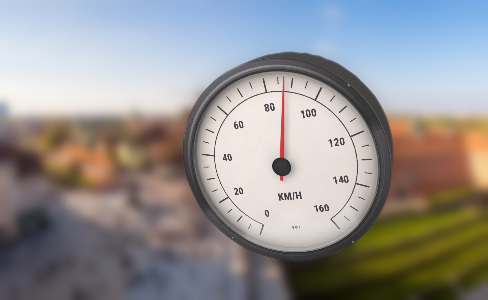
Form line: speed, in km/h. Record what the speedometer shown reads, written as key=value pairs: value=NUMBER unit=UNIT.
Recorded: value=87.5 unit=km/h
